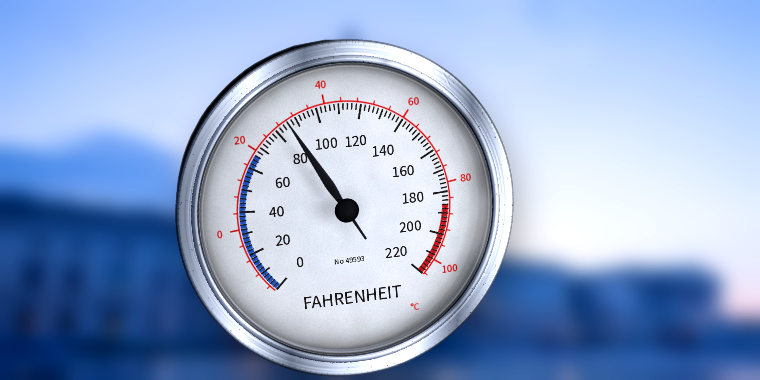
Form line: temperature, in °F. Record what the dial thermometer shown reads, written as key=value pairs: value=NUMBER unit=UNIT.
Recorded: value=86 unit=°F
